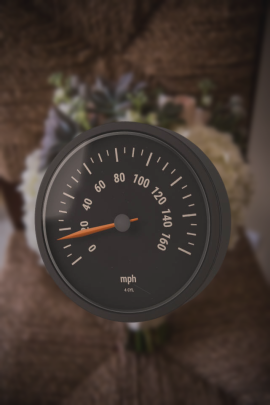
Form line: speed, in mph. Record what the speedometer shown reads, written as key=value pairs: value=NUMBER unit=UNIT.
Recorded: value=15 unit=mph
